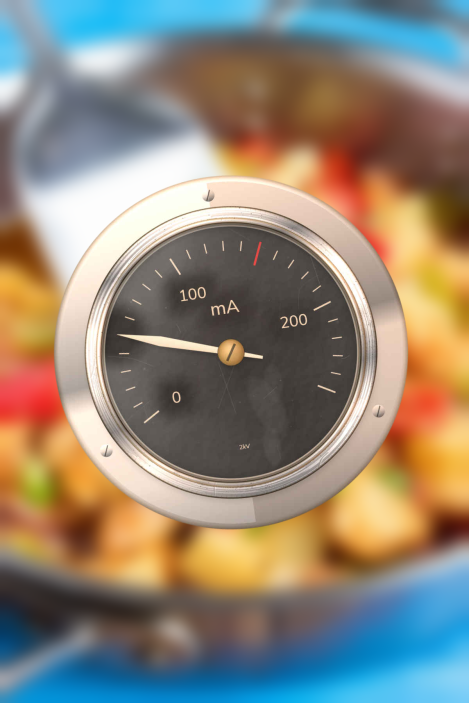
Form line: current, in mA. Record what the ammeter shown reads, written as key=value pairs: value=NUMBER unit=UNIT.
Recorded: value=50 unit=mA
